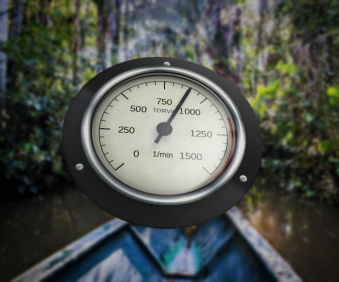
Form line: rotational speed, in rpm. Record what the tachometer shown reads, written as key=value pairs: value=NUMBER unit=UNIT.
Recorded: value=900 unit=rpm
